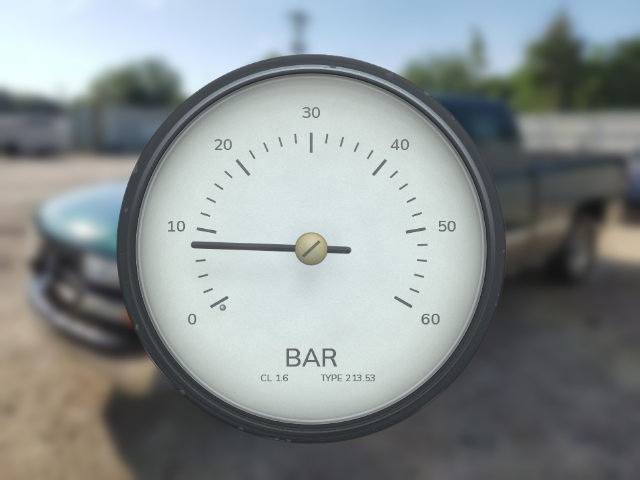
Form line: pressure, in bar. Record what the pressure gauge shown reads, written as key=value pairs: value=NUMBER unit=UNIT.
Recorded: value=8 unit=bar
